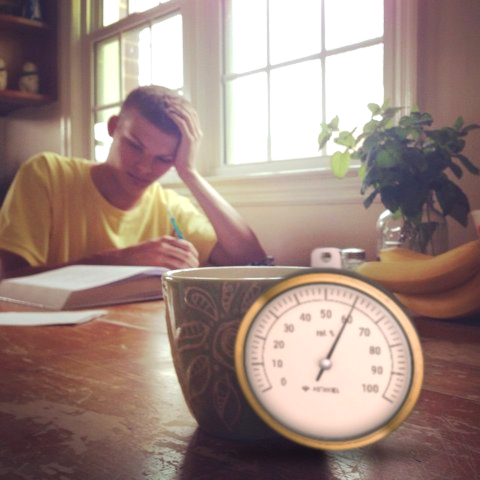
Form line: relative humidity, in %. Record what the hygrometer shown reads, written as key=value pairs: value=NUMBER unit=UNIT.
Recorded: value=60 unit=%
